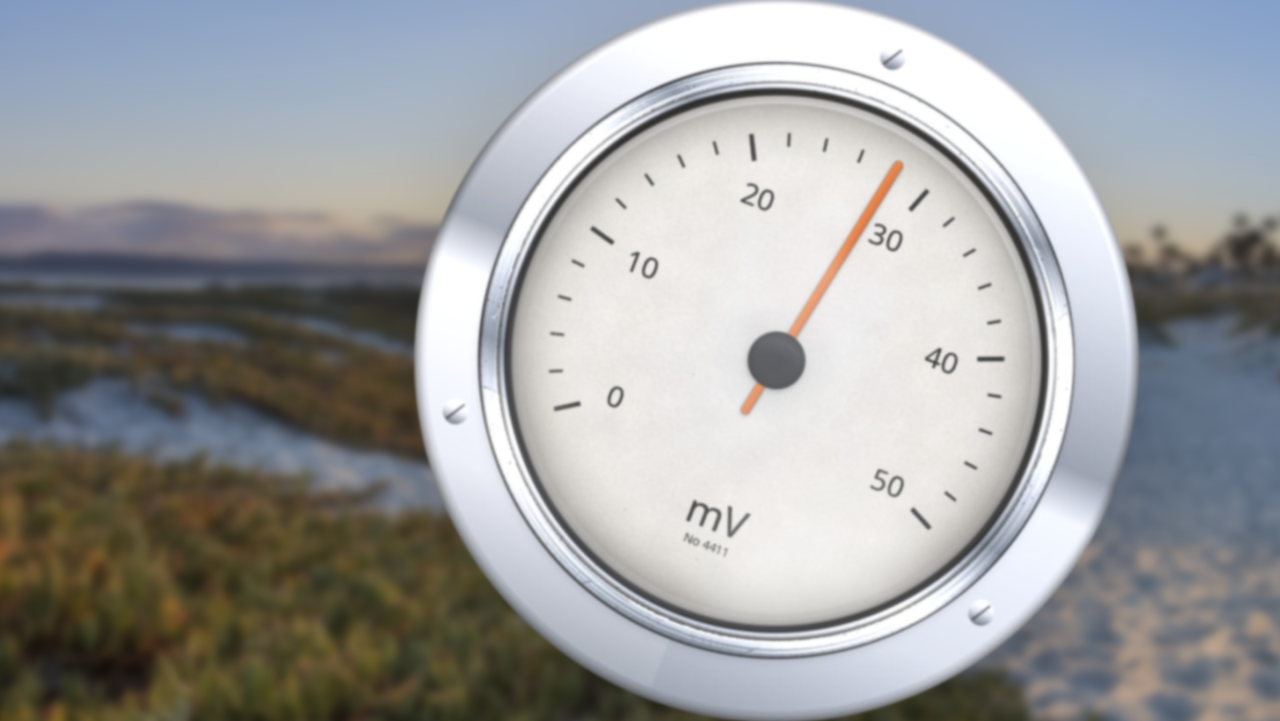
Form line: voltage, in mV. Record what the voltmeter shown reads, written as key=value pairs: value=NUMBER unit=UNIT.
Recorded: value=28 unit=mV
